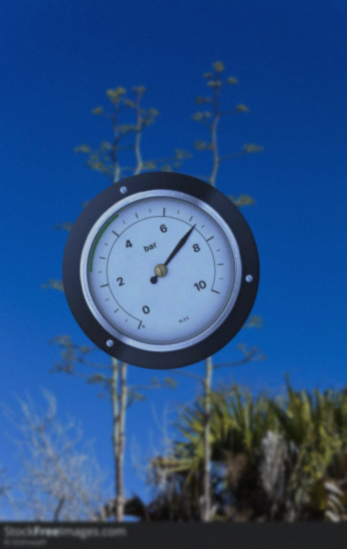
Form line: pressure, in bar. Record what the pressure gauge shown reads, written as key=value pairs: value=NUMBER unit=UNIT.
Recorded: value=7.25 unit=bar
